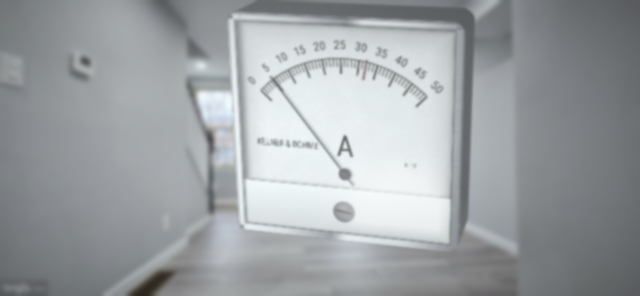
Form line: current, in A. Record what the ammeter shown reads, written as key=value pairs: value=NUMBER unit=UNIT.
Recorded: value=5 unit=A
